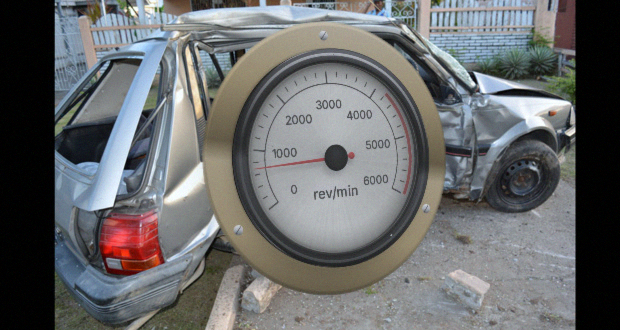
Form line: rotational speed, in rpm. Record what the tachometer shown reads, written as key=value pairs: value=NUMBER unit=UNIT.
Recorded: value=700 unit=rpm
